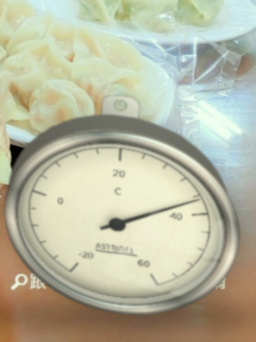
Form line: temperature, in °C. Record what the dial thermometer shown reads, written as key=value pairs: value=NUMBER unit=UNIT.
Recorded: value=36 unit=°C
